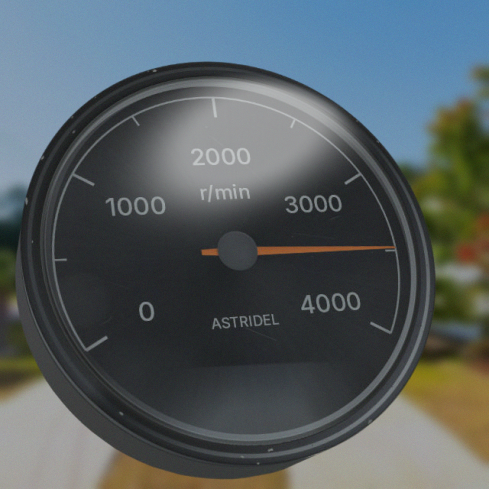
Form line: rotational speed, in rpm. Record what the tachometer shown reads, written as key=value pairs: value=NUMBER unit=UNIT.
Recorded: value=3500 unit=rpm
